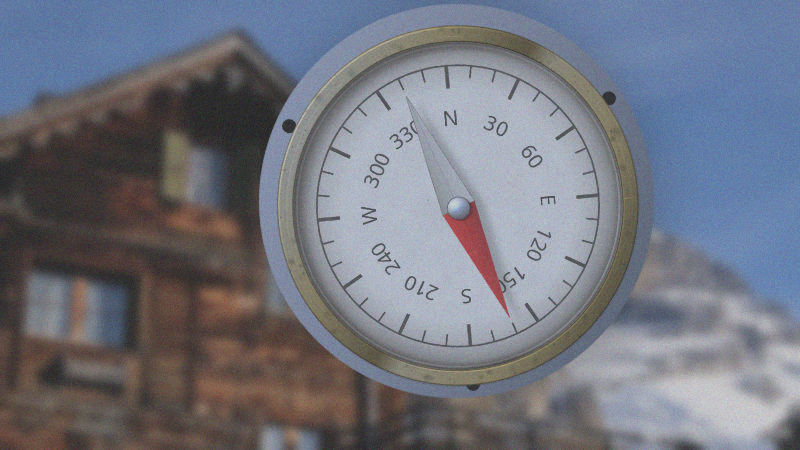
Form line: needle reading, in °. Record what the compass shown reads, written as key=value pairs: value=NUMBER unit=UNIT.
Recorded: value=160 unit=°
